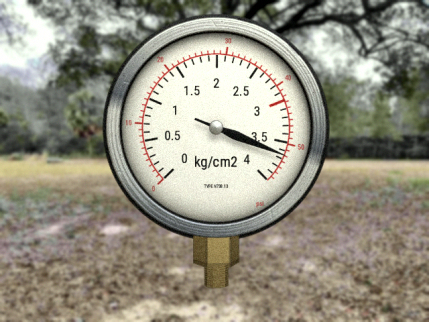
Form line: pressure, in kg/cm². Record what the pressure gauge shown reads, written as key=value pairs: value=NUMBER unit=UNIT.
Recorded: value=3.65 unit=kg/cm²
